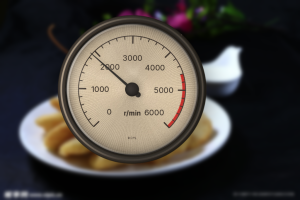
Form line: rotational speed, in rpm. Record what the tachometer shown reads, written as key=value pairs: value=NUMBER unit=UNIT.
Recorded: value=1900 unit=rpm
